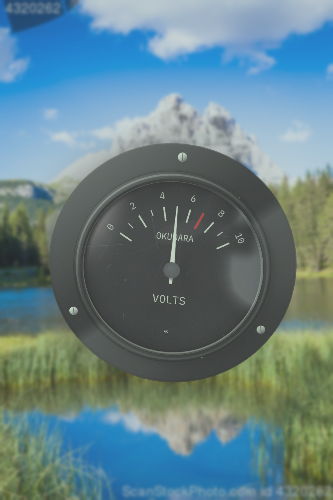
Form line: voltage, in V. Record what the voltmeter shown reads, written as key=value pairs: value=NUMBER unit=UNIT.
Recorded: value=5 unit=V
